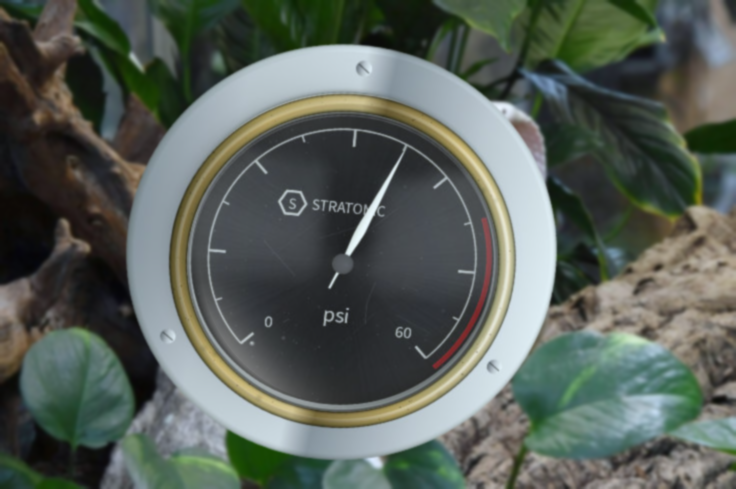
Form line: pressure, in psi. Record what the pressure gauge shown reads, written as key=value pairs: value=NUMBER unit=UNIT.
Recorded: value=35 unit=psi
